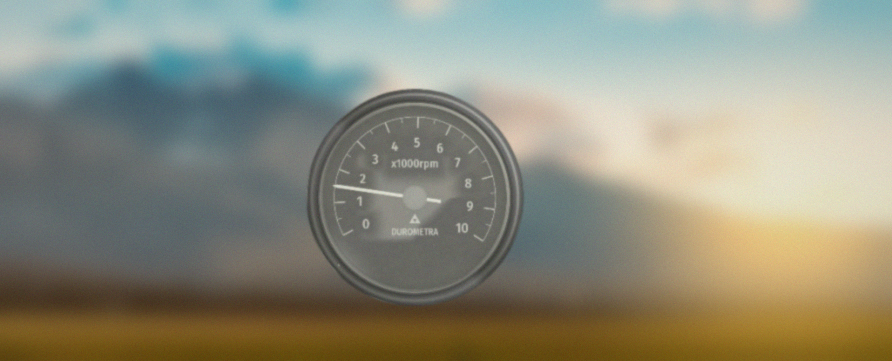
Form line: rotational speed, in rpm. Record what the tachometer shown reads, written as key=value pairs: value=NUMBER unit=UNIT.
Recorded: value=1500 unit=rpm
